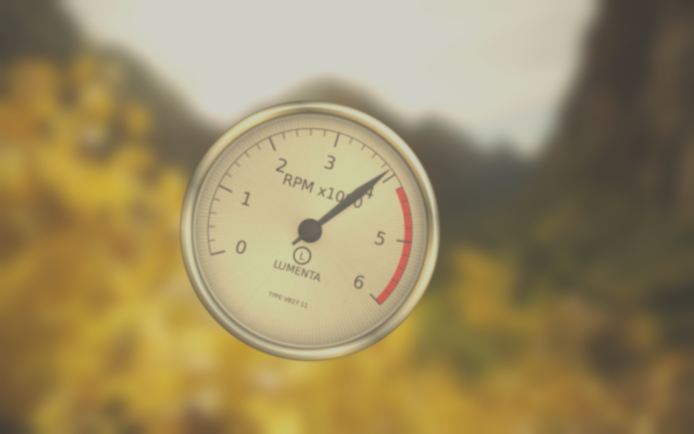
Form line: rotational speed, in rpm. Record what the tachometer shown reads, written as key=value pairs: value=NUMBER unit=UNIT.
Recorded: value=3900 unit=rpm
